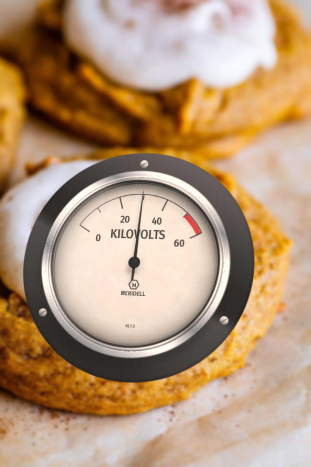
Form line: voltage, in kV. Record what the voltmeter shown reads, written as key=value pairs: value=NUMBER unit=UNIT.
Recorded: value=30 unit=kV
